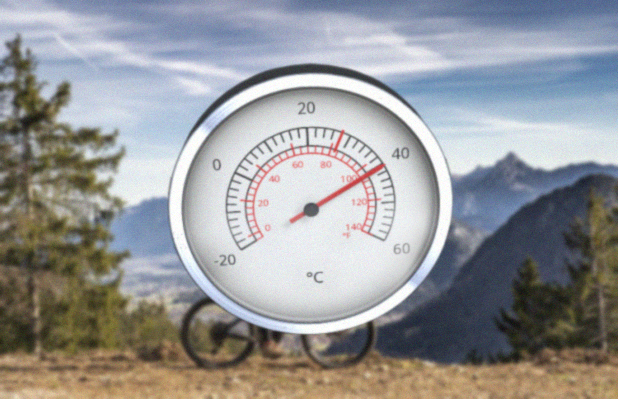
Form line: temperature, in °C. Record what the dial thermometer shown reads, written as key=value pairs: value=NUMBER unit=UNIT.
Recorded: value=40 unit=°C
